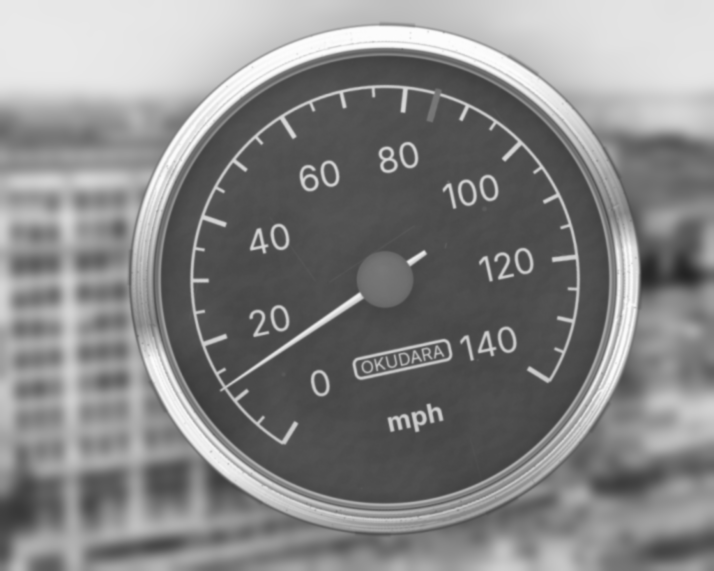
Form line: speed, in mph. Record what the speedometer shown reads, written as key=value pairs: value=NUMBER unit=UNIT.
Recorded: value=12.5 unit=mph
